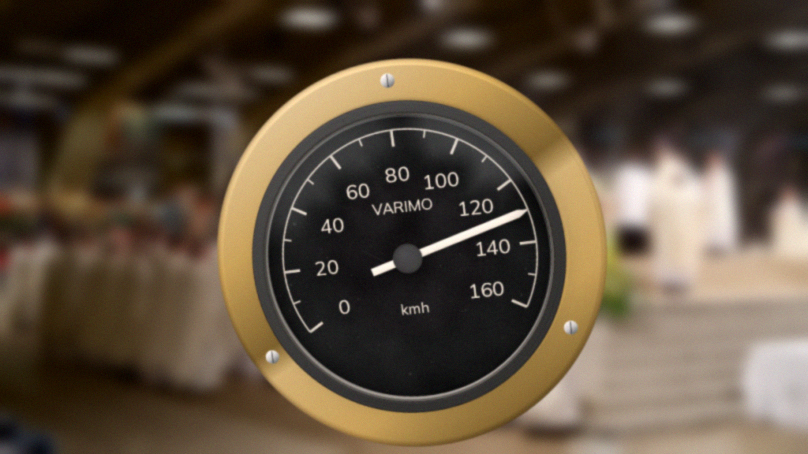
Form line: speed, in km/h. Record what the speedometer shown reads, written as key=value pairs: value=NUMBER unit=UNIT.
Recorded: value=130 unit=km/h
